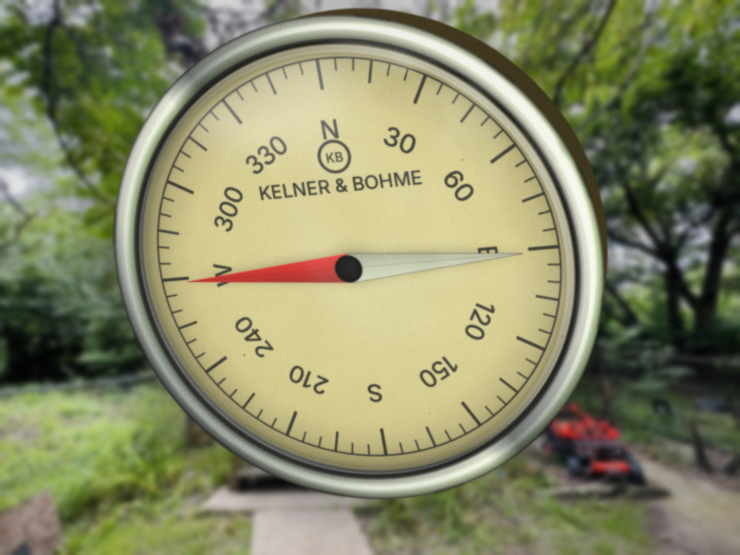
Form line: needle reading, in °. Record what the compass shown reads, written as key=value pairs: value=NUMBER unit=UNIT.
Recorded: value=270 unit=°
